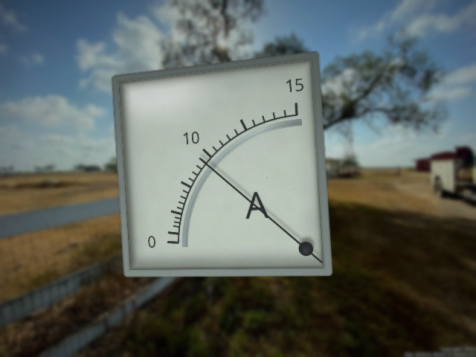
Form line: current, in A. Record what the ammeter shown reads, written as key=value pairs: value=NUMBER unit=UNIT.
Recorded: value=9.5 unit=A
